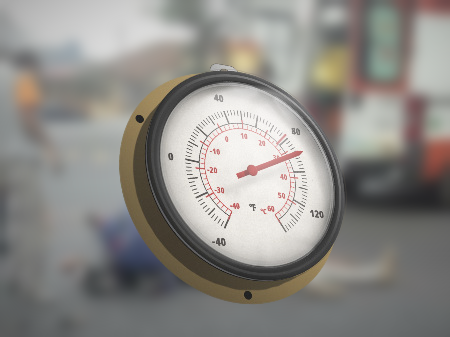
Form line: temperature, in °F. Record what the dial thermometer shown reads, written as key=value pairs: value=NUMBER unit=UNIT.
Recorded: value=90 unit=°F
